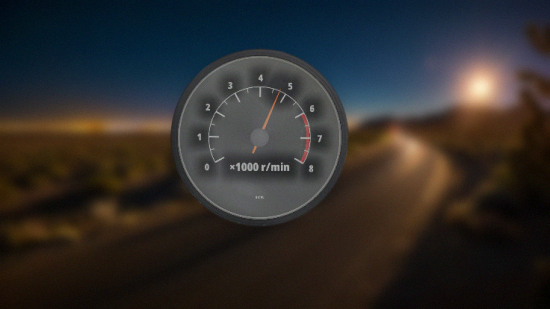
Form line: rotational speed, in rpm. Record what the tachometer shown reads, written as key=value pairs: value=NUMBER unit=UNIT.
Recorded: value=4750 unit=rpm
